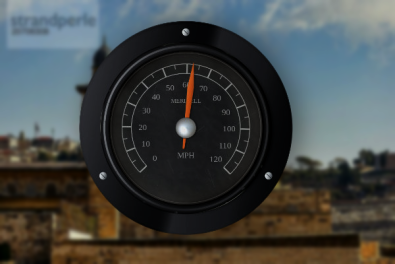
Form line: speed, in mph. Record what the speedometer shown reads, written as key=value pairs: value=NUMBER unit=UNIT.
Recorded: value=62.5 unit=mph
